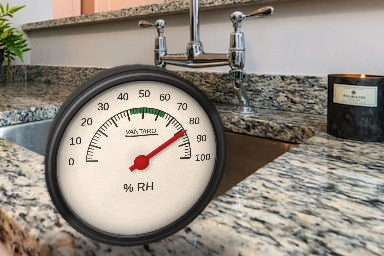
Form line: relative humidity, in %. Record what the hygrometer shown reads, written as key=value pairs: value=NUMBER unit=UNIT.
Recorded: value=80 unit=%
